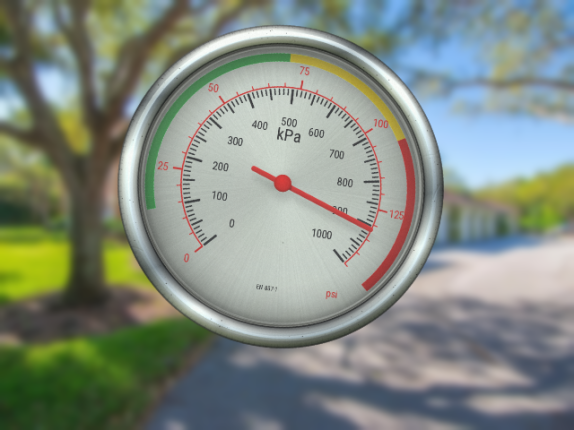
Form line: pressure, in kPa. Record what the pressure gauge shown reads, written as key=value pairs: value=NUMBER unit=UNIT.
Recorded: value=910 unit=kPa
